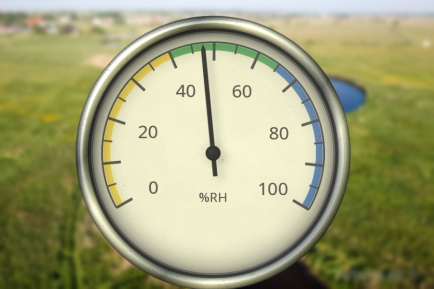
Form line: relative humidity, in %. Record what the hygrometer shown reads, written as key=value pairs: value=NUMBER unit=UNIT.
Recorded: value=47.5 unit=%
